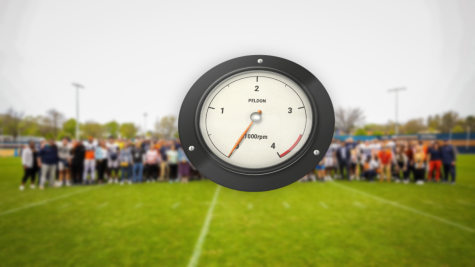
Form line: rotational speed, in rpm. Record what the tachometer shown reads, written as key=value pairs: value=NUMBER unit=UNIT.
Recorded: value=0 unit=rpm
